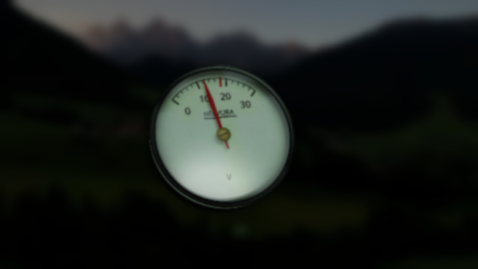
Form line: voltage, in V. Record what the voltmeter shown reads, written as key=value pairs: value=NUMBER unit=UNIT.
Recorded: value=12 unit=V
